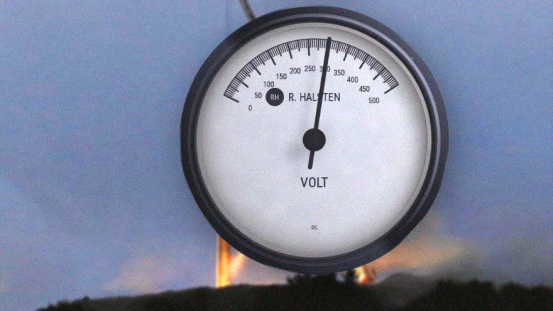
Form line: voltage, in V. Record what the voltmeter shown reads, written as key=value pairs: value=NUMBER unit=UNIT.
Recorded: value=300 unit=V
